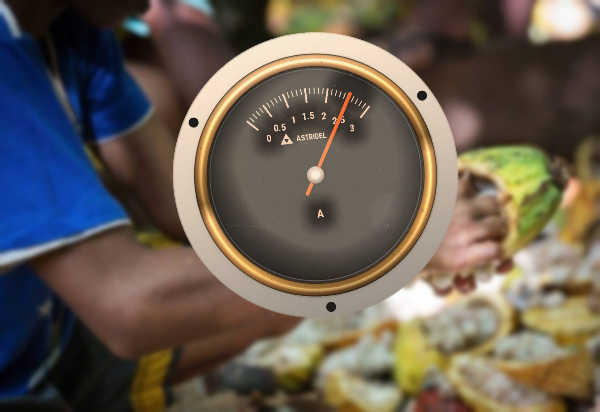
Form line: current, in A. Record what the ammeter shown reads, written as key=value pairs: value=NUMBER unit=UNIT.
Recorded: value=2.5 unit=A
